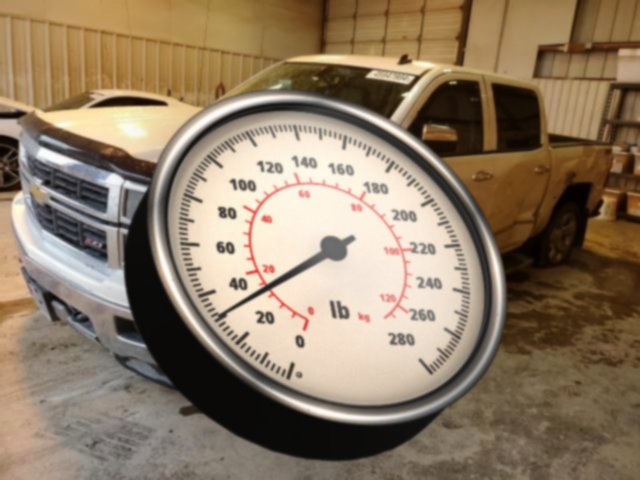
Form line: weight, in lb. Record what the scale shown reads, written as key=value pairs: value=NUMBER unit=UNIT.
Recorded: value=30 unit=lb
